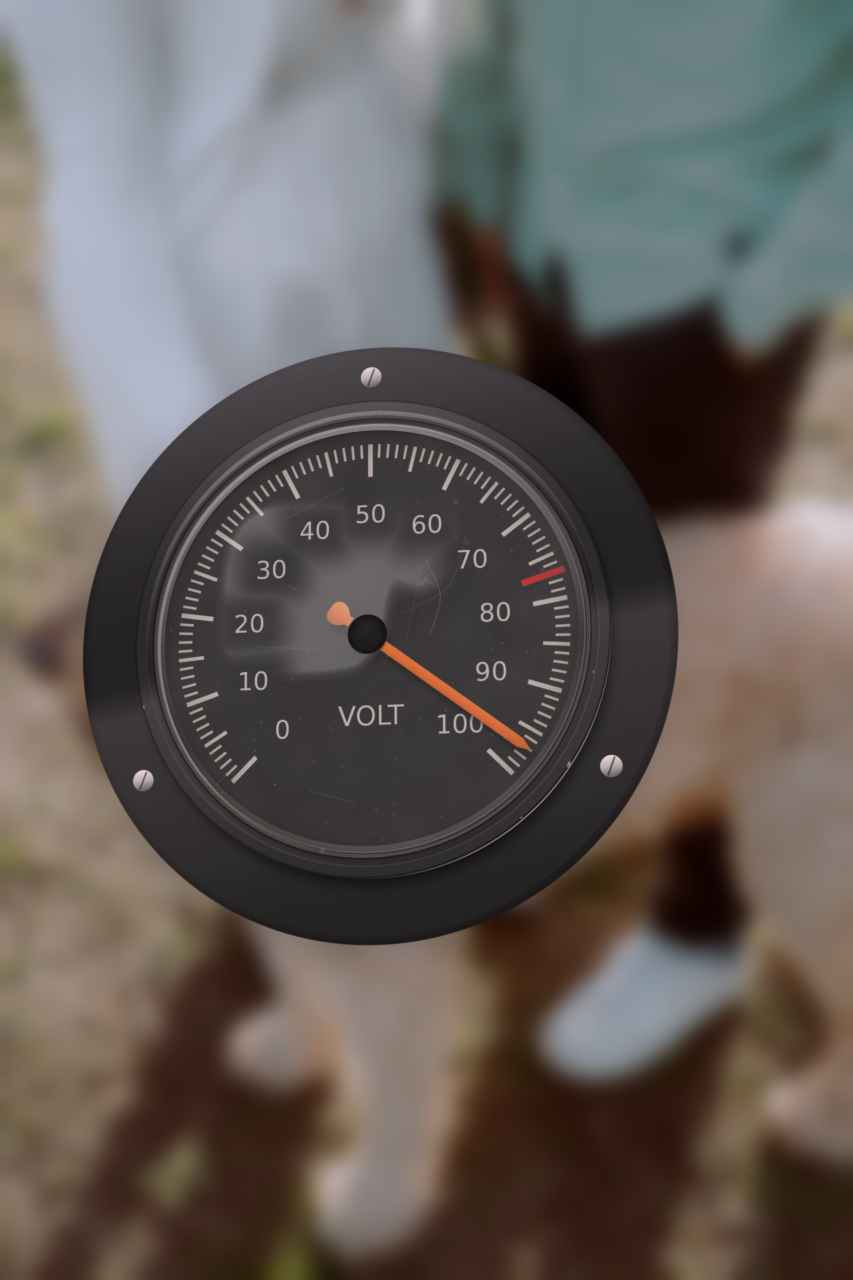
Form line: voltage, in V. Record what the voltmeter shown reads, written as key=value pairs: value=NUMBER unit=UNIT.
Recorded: value=97 unit=V
